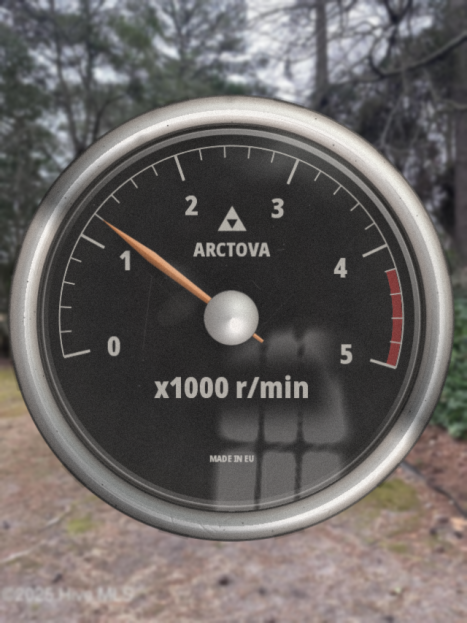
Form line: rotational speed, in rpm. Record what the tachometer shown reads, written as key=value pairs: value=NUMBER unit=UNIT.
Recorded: value=1200 unit=rpm
